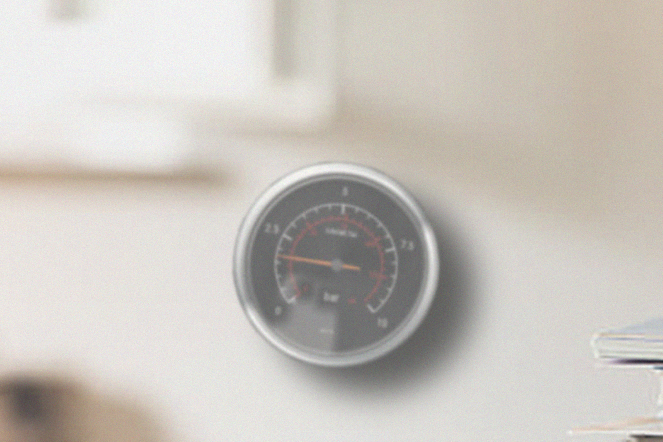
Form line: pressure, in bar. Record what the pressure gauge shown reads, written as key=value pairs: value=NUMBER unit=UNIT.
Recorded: value=1.75 unit=bar
